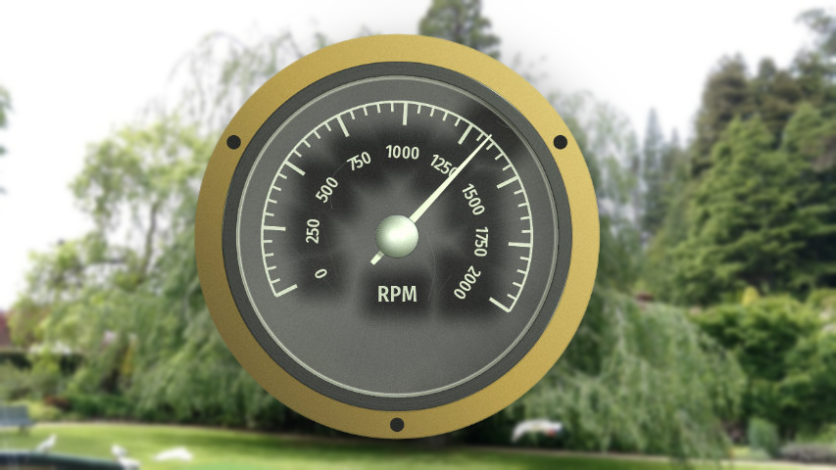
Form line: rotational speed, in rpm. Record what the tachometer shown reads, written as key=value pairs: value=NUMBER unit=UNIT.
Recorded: value=1325 unit=rpm
